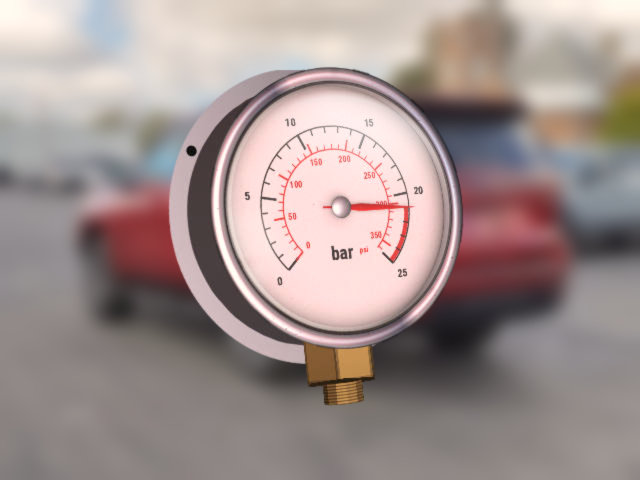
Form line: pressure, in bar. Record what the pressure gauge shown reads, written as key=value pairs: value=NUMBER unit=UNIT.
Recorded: value=21 unit=bar
